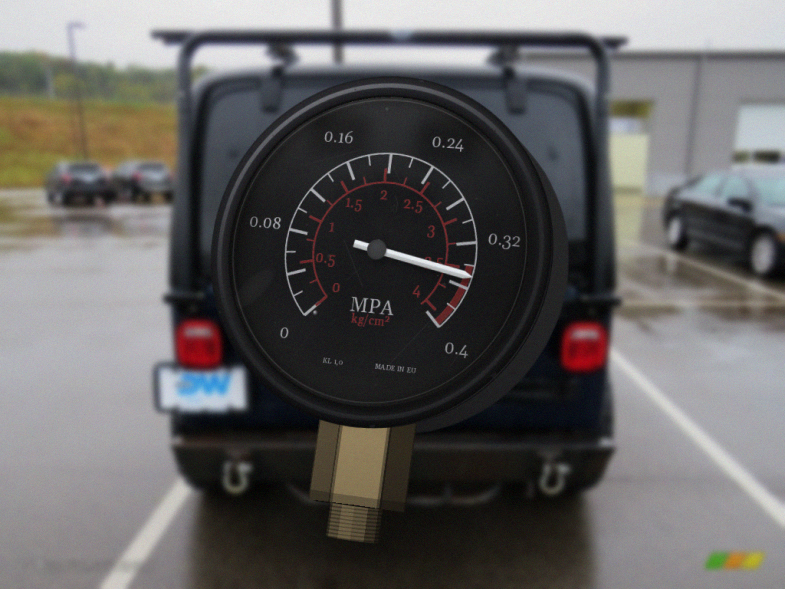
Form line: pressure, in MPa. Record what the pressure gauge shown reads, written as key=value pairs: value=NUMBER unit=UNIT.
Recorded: value=0.35 unit=MPa
